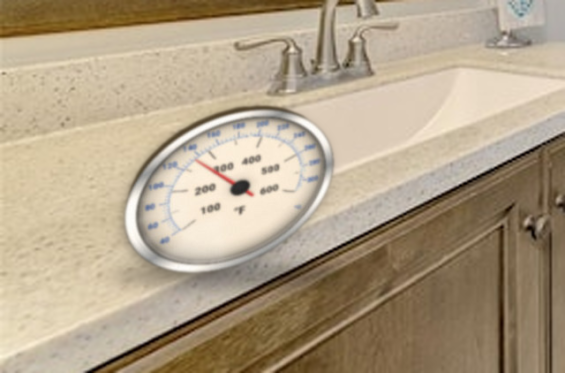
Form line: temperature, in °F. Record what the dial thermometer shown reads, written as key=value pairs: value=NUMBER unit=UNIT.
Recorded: value=275 unit=°F
